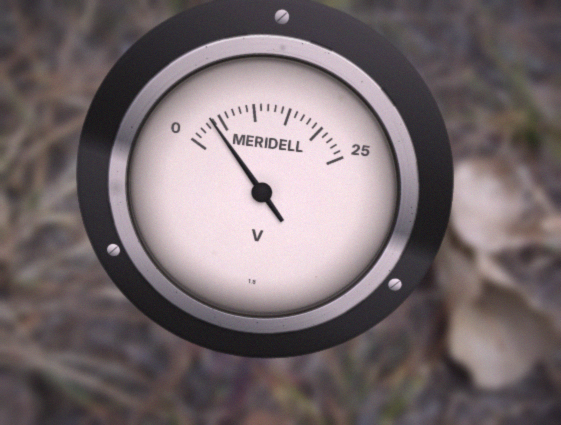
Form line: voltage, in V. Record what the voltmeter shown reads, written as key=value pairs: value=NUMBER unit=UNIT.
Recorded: value=4 unit=V
